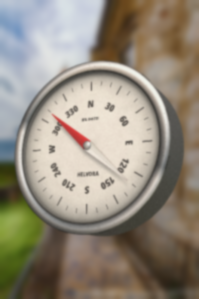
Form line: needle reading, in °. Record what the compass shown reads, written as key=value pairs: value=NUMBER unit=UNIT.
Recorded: value=310 unit=°
